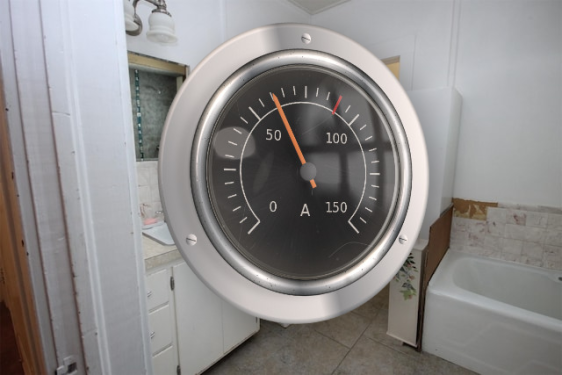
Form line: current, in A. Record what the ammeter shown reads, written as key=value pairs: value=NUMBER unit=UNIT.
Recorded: value=60 unit=A
